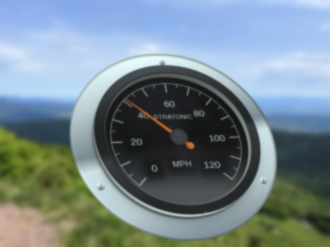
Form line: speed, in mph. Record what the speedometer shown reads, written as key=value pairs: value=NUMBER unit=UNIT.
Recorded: value=40 unit=mph
